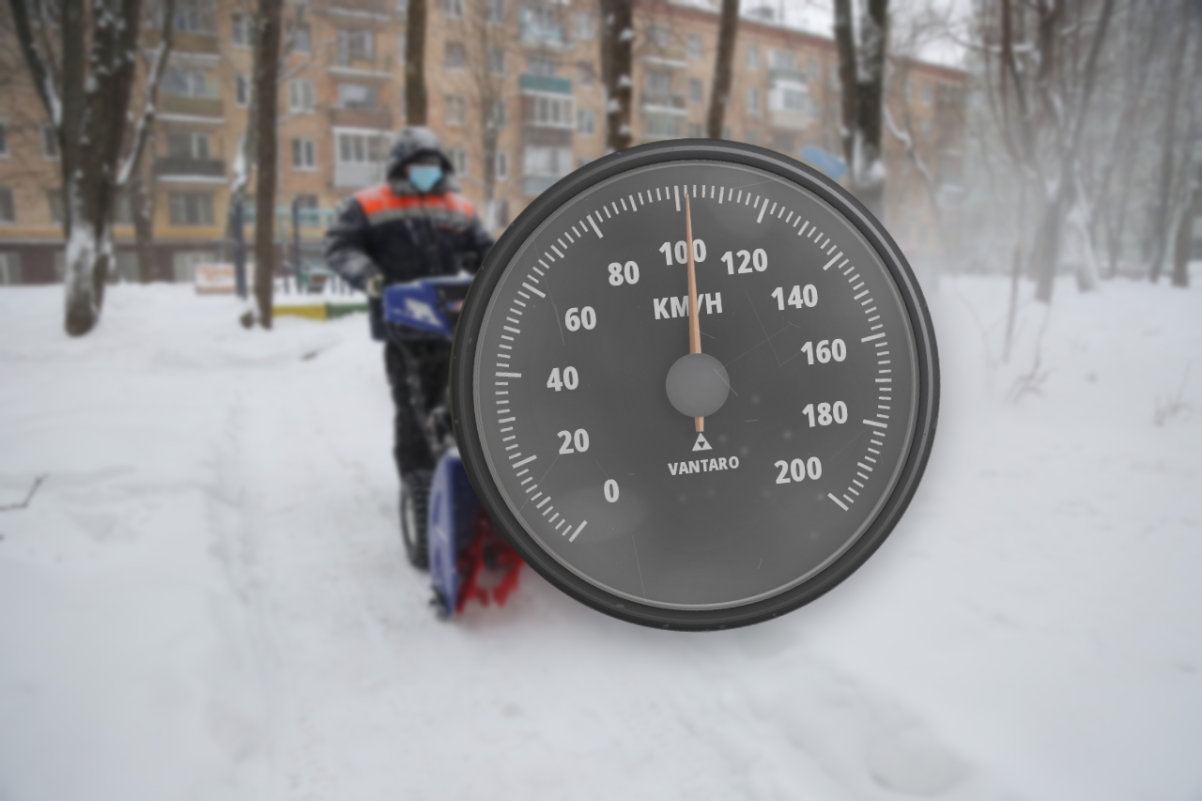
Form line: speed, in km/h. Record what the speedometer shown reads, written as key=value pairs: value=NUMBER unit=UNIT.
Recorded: value=102 unit=km/h
